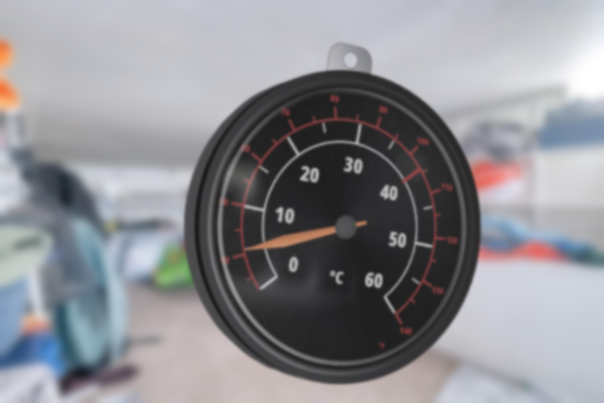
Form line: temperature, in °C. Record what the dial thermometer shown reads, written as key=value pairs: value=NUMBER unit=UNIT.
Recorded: value=5 unit=°C
